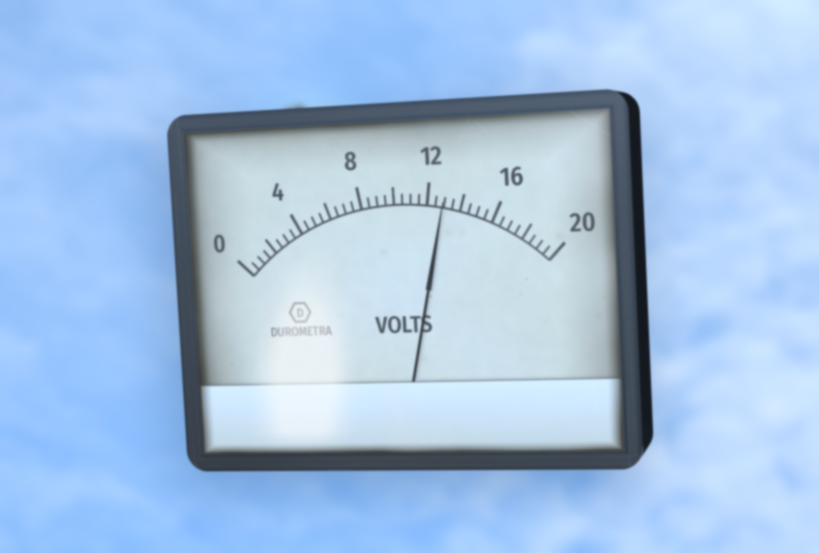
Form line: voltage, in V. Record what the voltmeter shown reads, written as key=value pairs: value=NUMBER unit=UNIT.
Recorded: value=13 unit=V
